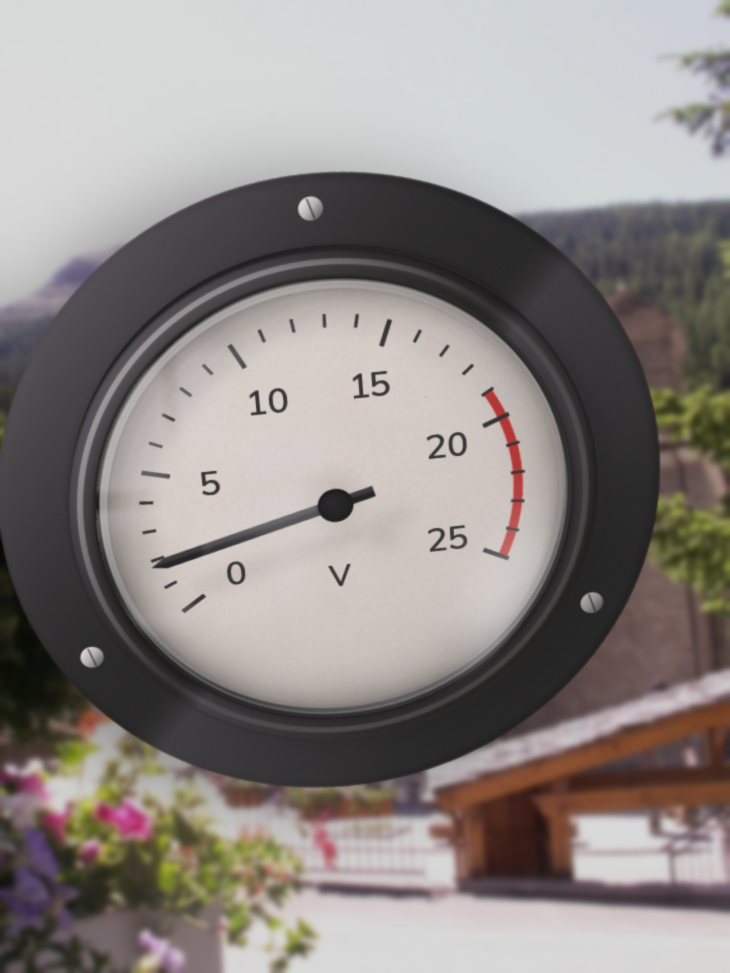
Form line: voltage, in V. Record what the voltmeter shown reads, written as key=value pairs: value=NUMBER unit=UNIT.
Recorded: value=2 unit=V
